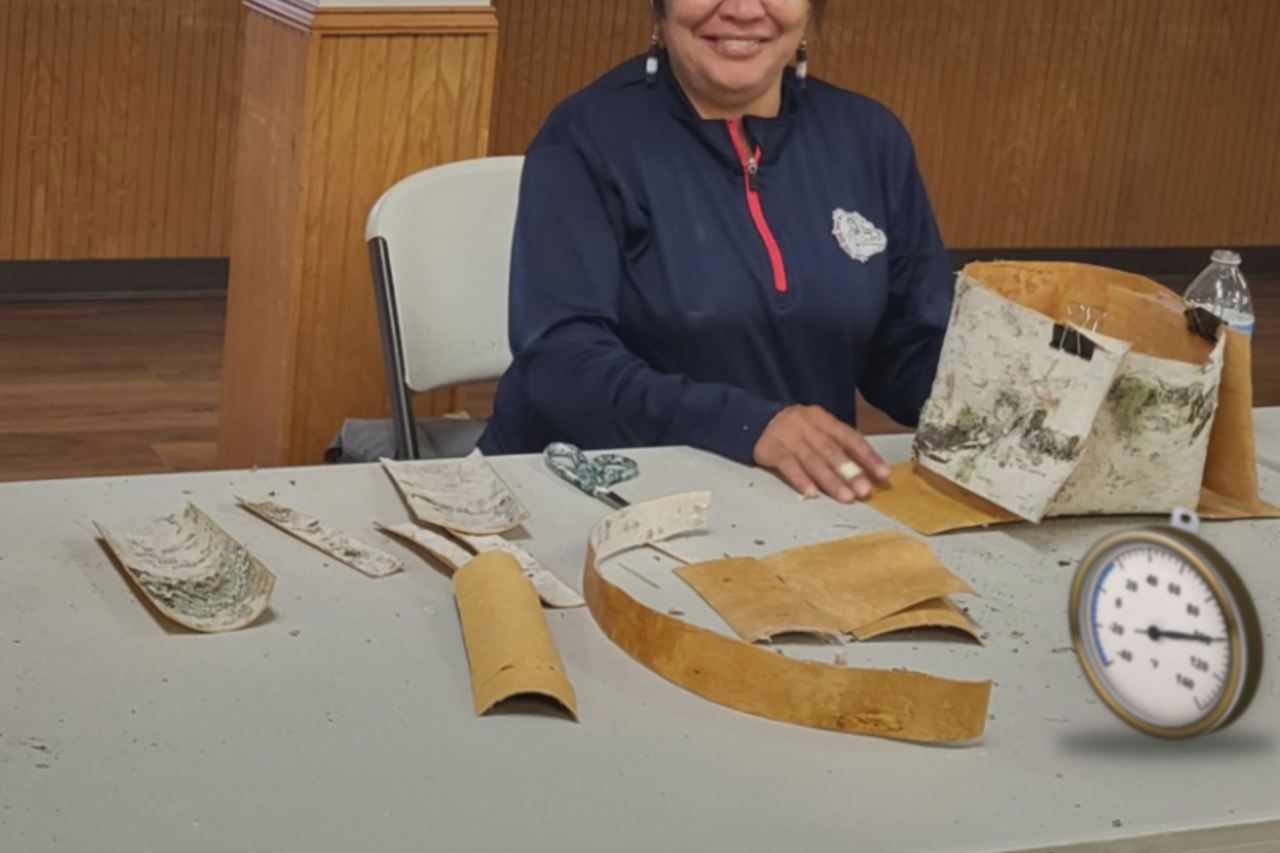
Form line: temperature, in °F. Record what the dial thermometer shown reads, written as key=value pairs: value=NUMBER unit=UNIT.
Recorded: value=100 unit=°F
